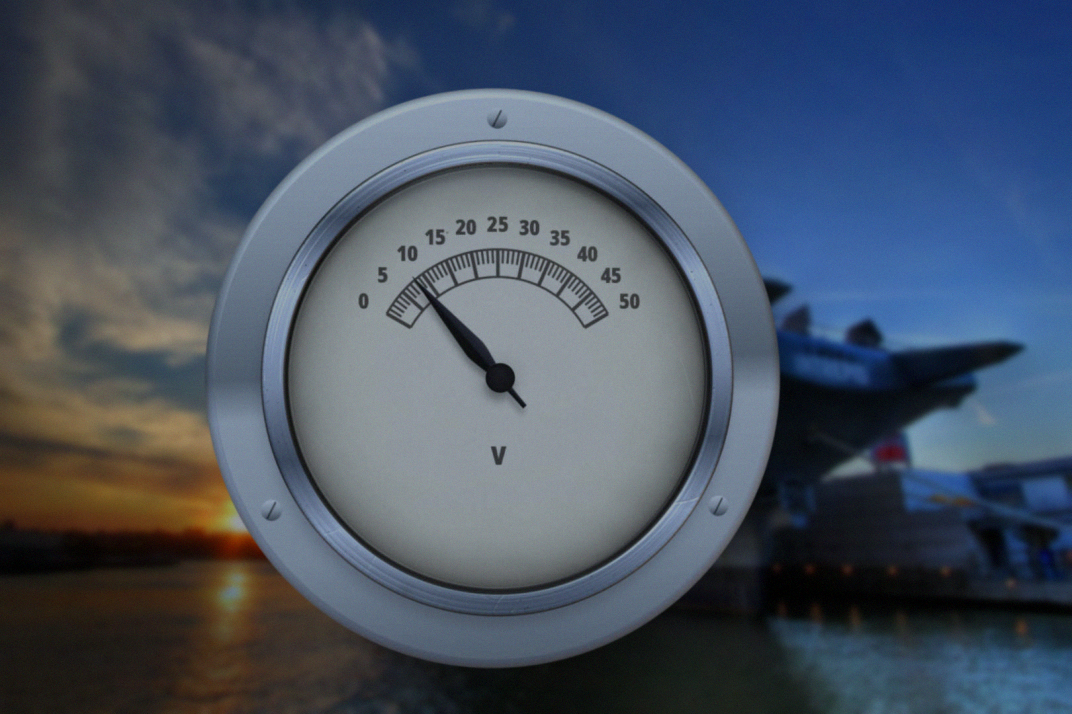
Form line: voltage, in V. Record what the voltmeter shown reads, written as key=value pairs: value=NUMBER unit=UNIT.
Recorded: value=8 unit=V
